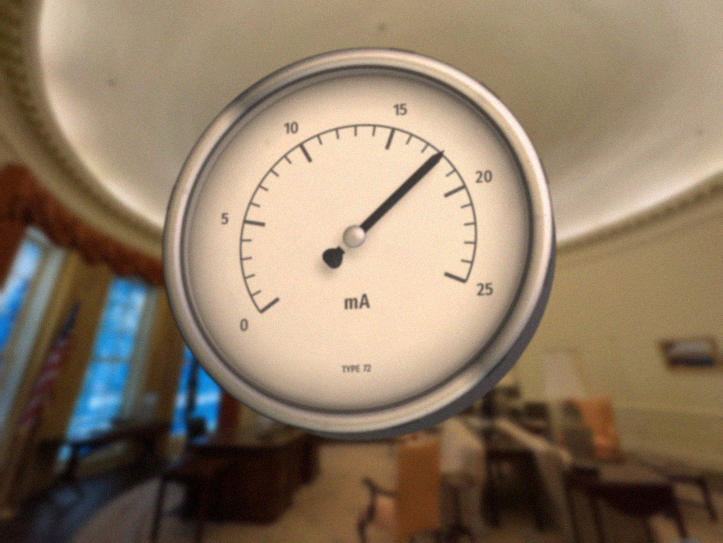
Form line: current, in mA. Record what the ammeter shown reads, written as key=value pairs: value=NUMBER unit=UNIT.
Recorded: value=18 unit=mA
